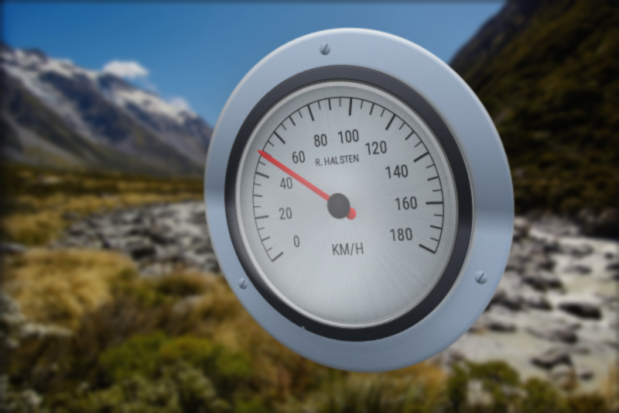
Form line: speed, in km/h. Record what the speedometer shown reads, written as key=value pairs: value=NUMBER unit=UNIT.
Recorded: value=50 unit=km/h
